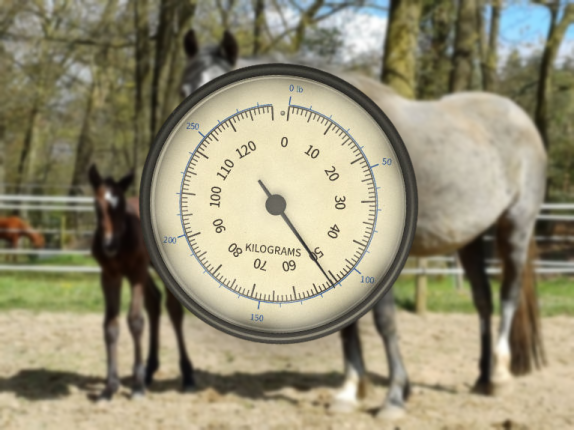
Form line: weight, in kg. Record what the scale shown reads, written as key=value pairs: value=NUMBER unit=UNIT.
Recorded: value=51 unit=kg
